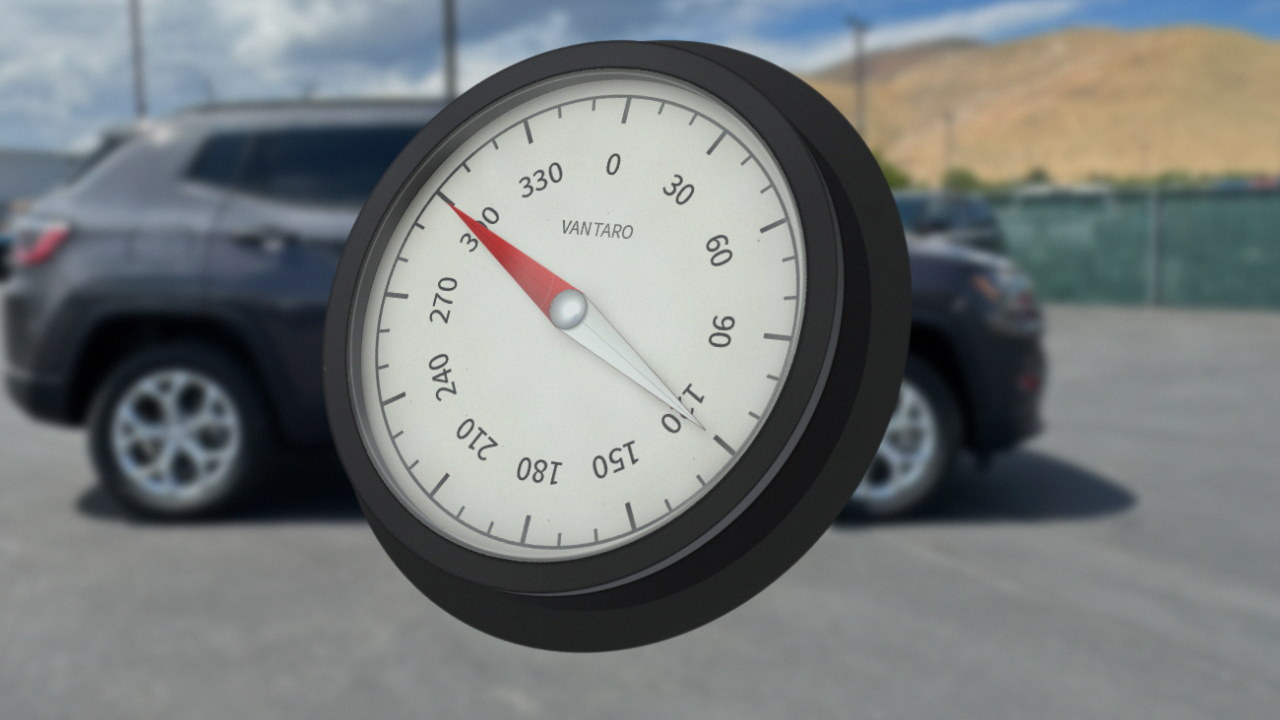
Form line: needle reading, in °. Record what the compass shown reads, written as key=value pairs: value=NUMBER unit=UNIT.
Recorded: value=300 unit=°
